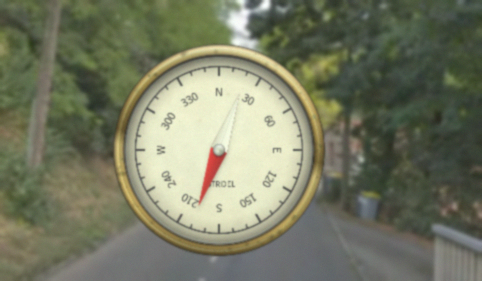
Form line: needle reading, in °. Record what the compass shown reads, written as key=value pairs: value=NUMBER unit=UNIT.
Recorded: value=200 unit=°
